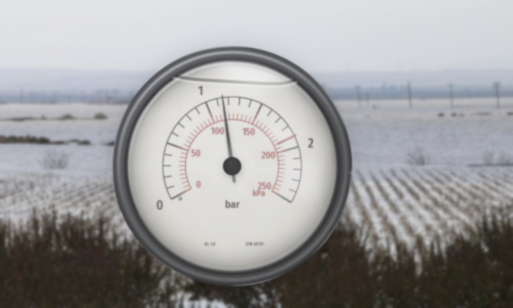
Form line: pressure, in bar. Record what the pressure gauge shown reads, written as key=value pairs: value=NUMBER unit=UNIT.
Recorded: value=1.15 unit=bar
